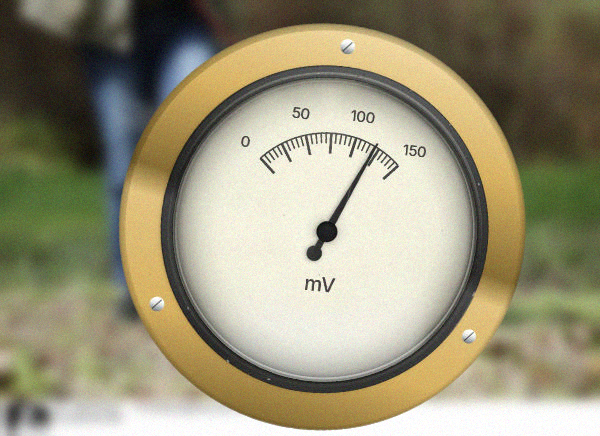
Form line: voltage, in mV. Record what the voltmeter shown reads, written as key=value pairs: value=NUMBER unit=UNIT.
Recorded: value=120 unit=mV
